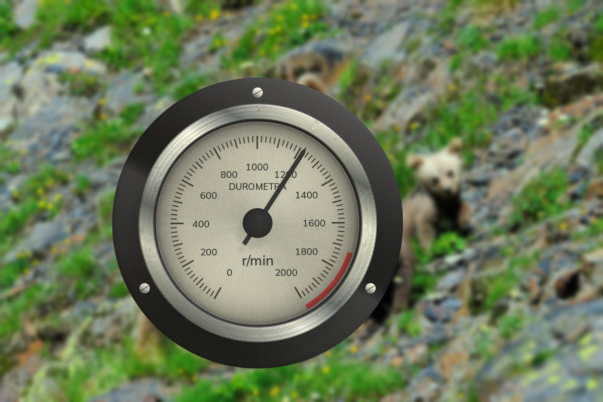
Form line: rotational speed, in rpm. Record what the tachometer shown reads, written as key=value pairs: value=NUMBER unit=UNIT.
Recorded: value=1220 unit=rpm
